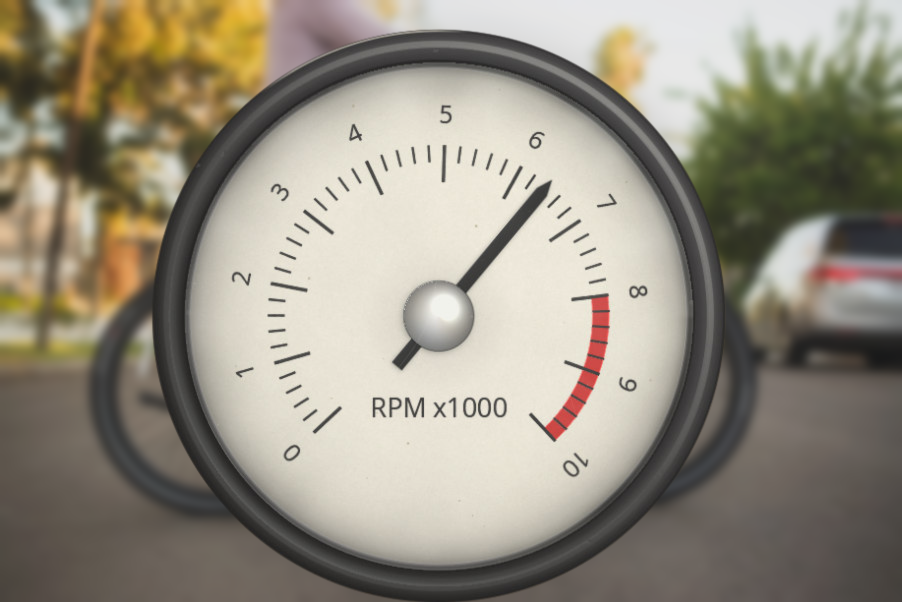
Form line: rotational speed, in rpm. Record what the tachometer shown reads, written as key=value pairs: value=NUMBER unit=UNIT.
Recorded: value=6400 unit=rpm
